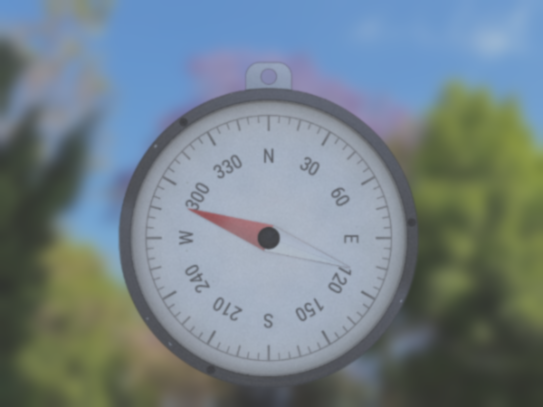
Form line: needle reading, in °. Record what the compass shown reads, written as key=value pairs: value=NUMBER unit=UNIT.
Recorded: value=290 unit=°
